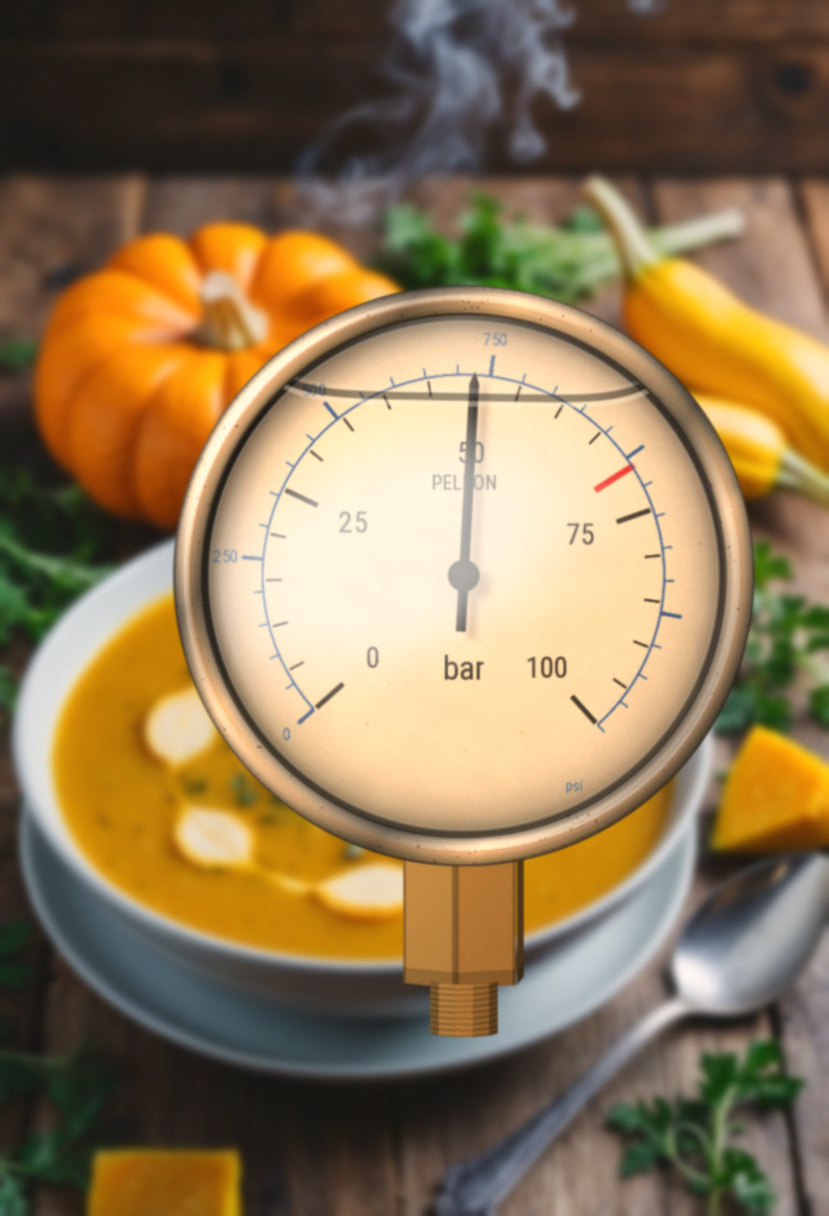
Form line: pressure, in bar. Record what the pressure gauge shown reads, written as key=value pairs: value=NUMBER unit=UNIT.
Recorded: value=50 unit=bar
